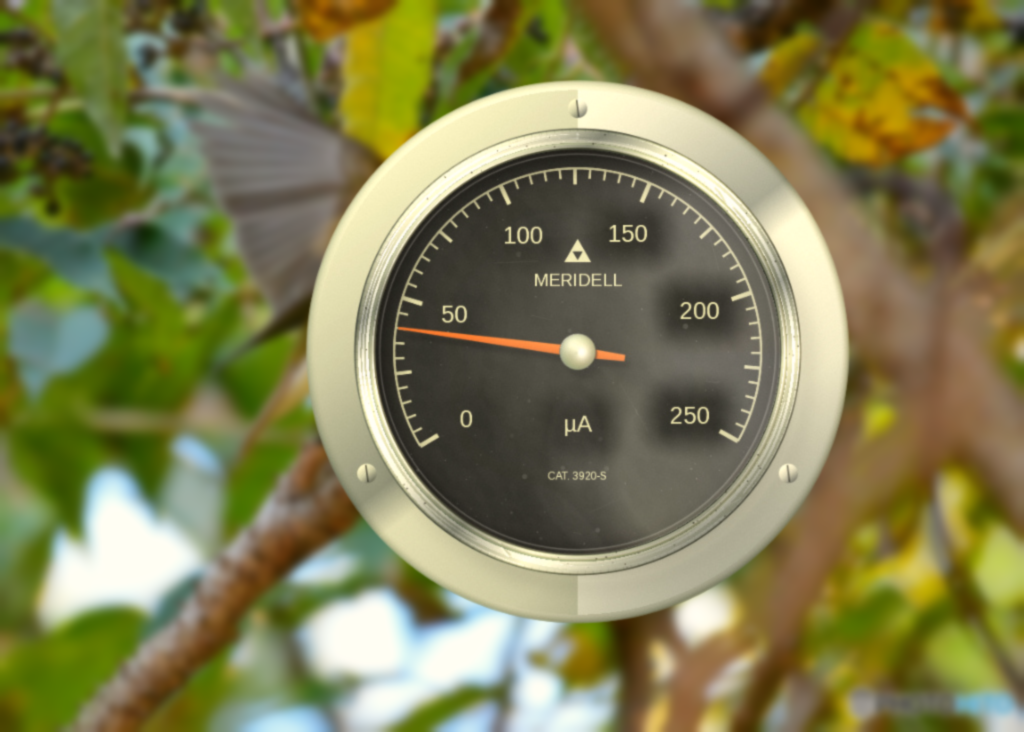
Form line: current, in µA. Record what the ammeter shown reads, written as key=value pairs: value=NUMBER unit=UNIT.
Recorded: value=40 unit=µA
